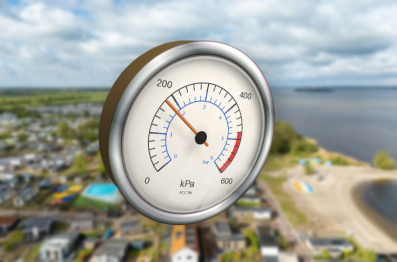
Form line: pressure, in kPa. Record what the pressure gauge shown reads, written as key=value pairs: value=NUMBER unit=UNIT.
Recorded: value=180 unit=kPa
